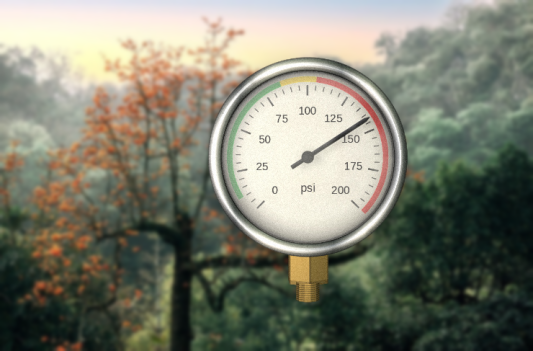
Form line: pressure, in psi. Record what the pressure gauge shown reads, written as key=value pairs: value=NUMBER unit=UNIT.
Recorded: value=142.5 unit=psi
